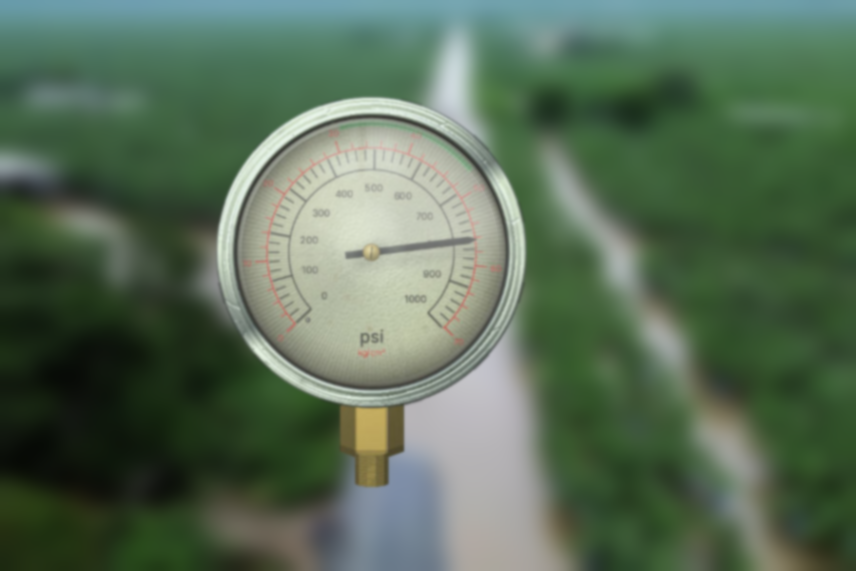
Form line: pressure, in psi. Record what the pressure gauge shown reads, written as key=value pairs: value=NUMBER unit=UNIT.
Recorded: value=800 unit=psi
